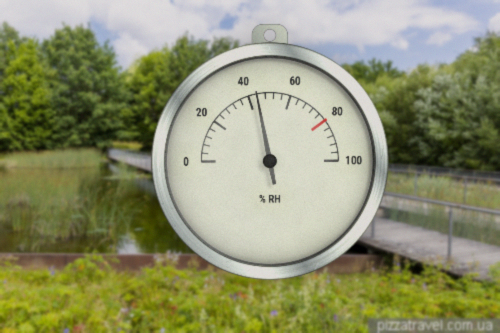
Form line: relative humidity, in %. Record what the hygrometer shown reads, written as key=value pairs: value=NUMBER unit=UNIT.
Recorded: value=44 unit=%
